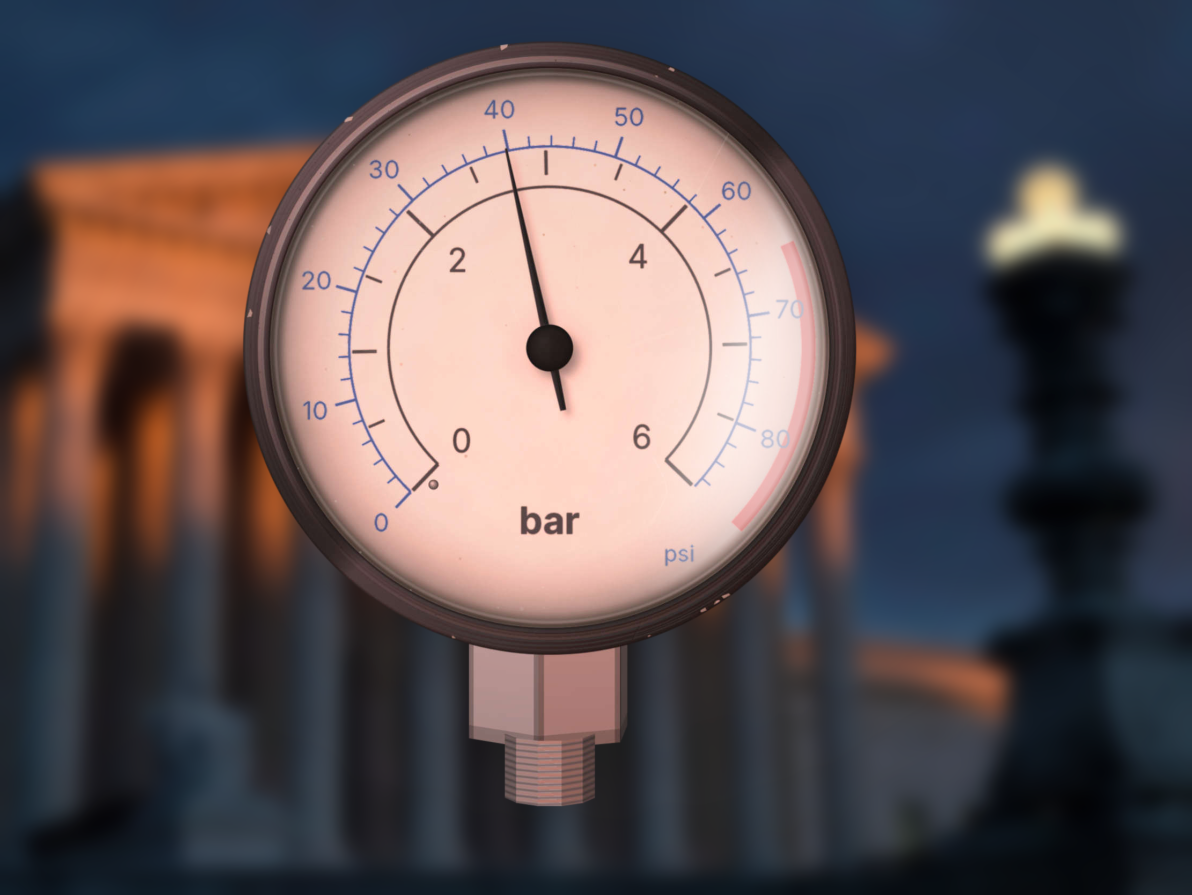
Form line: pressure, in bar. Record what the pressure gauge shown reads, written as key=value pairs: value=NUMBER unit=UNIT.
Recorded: value=2.75 unit=bar
